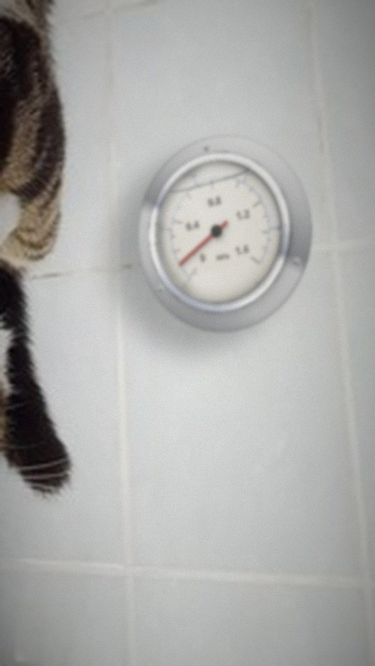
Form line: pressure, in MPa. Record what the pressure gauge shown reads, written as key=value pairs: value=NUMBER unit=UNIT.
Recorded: value=0.1 unit=MPa
